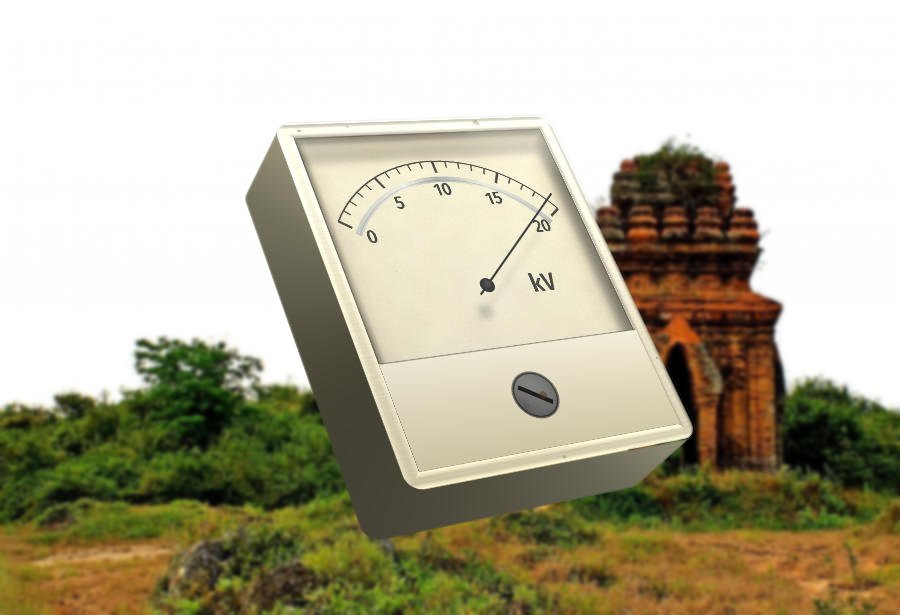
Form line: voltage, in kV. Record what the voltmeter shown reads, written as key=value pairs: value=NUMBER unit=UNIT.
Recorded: value=19 unit=kV
